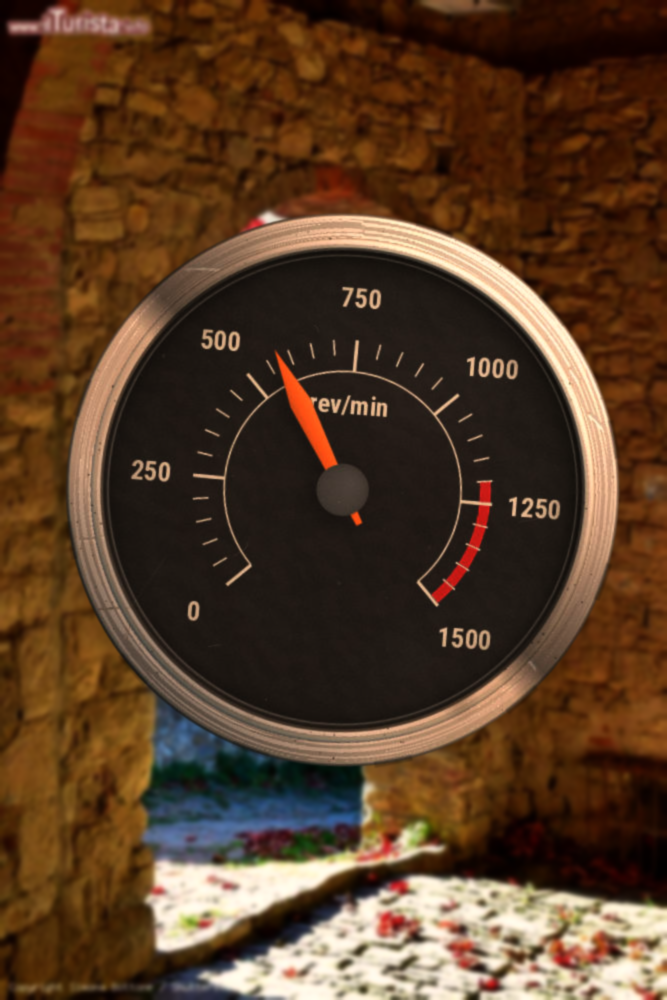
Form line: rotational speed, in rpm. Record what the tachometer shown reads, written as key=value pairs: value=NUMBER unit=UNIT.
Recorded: value=575 unit=rpm
